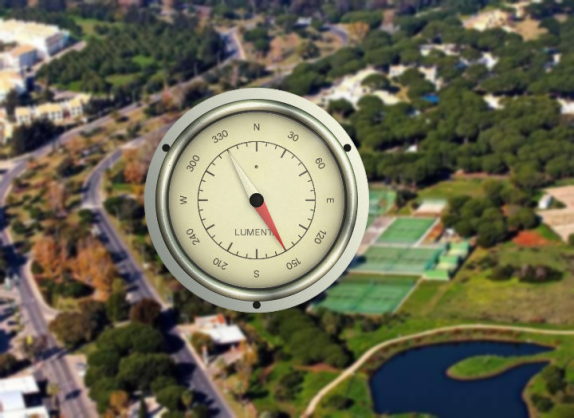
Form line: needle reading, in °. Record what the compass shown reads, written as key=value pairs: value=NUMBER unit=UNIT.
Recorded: value=150 unit=°
